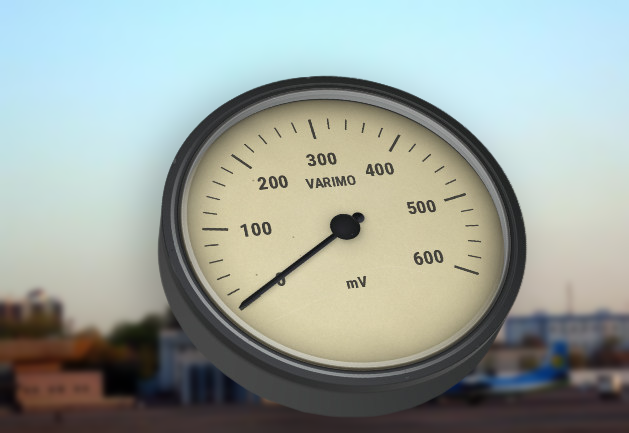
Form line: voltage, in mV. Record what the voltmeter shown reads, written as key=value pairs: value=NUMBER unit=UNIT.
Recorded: value=0 unit=mV
